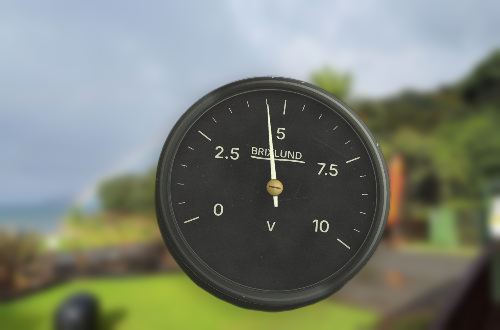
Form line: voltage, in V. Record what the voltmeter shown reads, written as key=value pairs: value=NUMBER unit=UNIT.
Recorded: value=4.5 unit=V
